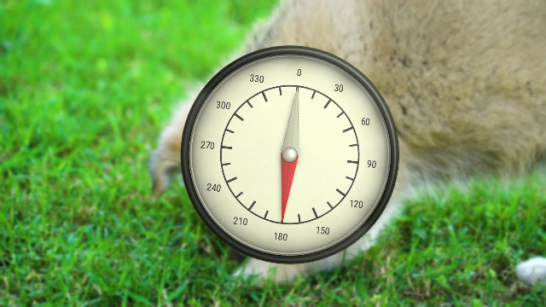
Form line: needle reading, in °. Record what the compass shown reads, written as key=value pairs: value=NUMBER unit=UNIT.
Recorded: value=180 unit=°
